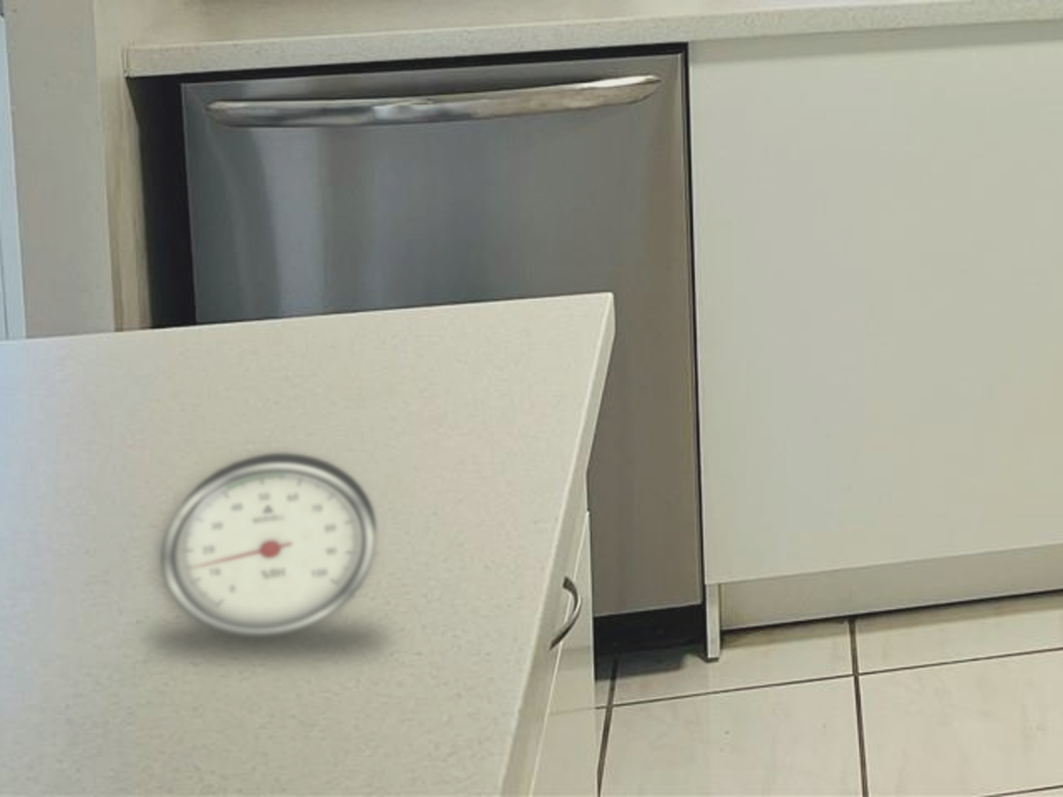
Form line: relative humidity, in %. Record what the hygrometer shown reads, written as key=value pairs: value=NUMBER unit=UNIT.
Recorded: value=15 unit=%
